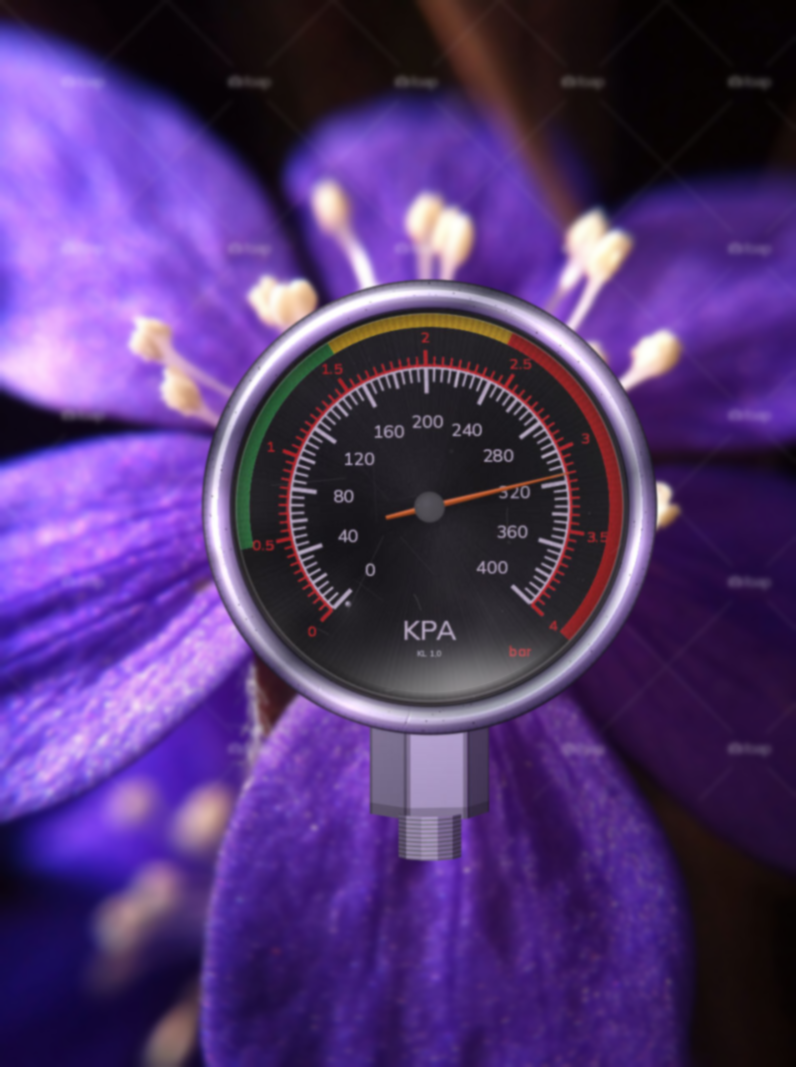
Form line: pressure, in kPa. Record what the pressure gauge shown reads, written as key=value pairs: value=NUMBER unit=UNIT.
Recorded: value=315 unit=kPa
